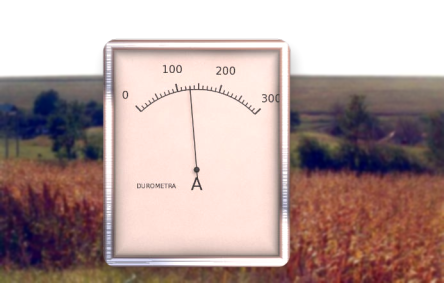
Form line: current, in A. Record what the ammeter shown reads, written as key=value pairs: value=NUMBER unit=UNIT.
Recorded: value=130 unit=A
